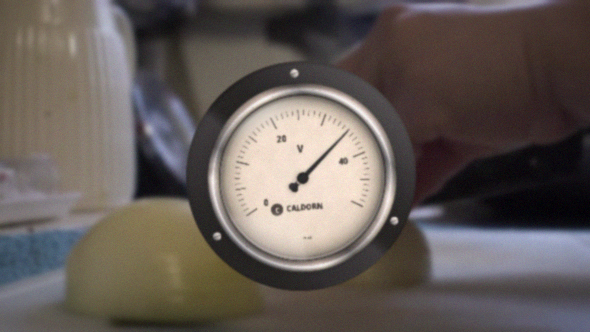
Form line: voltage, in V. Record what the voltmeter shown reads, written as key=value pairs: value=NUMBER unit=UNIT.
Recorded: value=35 unit=V
